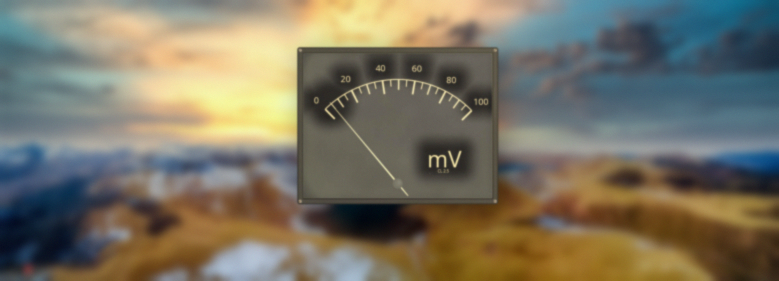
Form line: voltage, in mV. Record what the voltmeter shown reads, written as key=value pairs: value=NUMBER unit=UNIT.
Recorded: value=5 unit=mV
